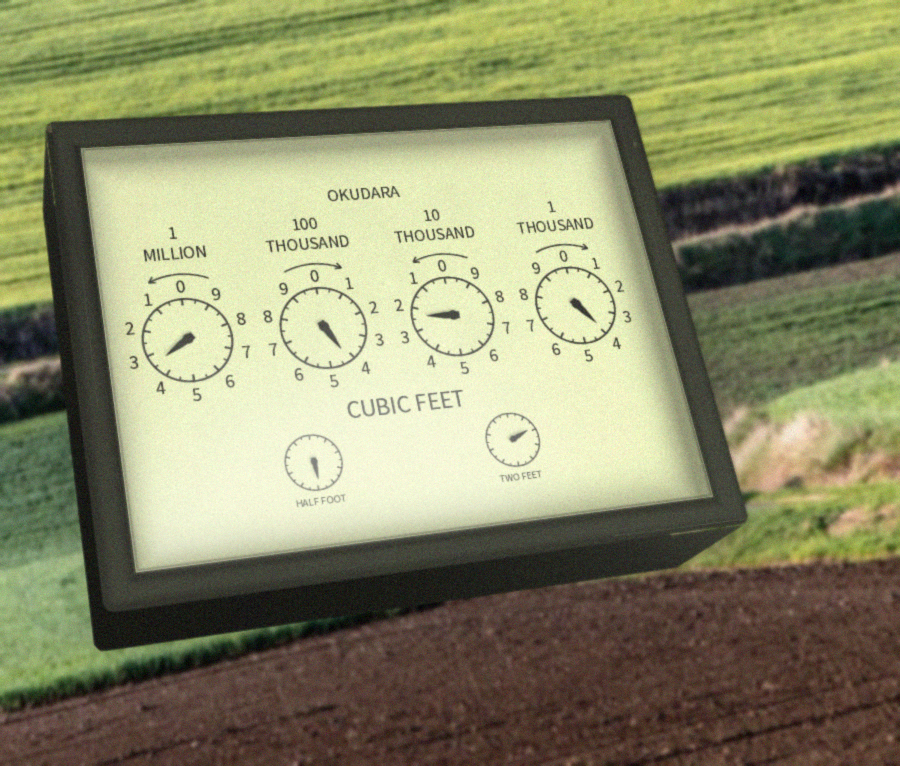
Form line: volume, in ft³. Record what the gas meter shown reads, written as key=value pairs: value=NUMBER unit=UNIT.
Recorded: value=342400 unit=ft³
